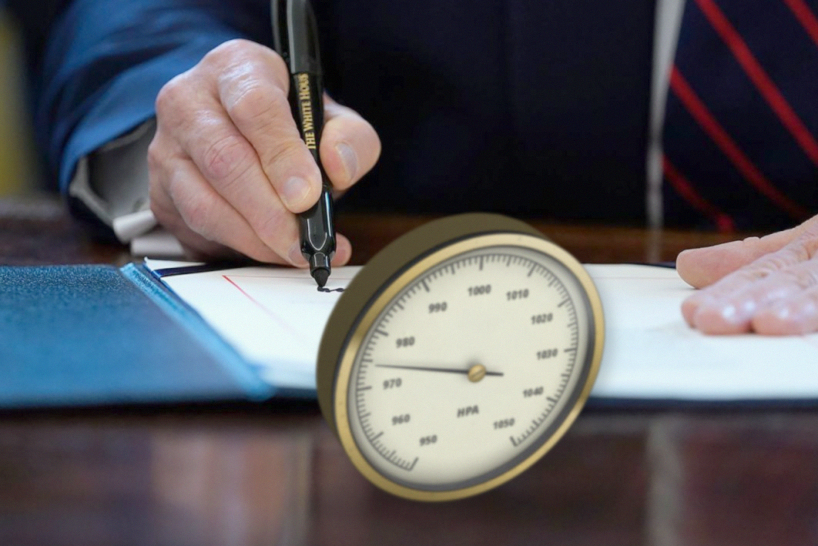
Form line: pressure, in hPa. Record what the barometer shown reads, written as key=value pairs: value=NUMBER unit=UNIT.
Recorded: value=975 unit=hPa
